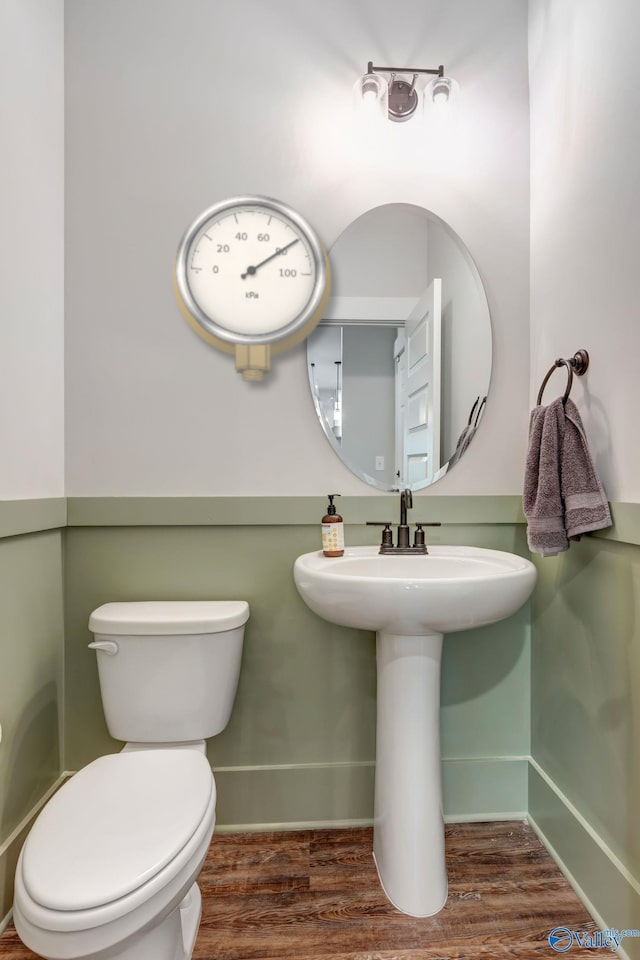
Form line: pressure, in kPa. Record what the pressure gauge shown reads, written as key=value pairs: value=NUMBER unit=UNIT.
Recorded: value=80 unit=kPa
